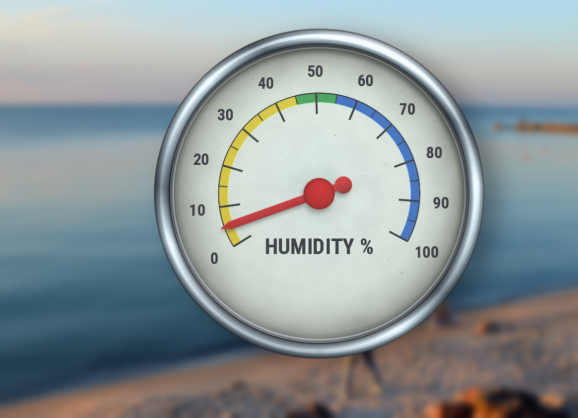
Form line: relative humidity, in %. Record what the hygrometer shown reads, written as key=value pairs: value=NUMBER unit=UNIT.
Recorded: value=5 unit=%
